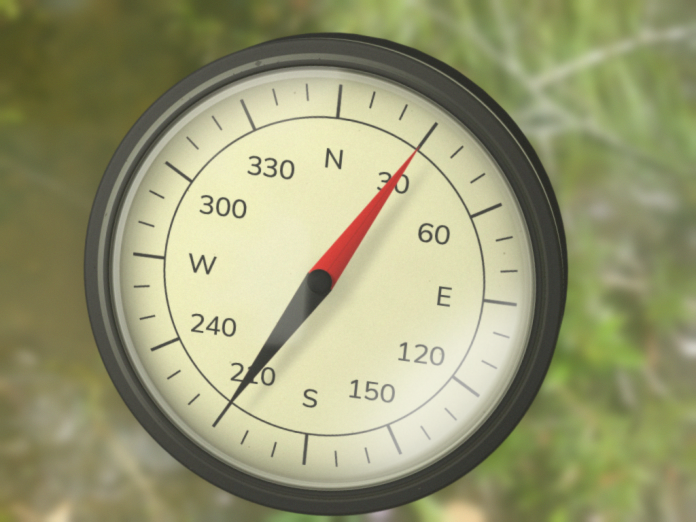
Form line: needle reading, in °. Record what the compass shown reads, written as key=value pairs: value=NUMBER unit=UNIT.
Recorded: value=30 unit=°
